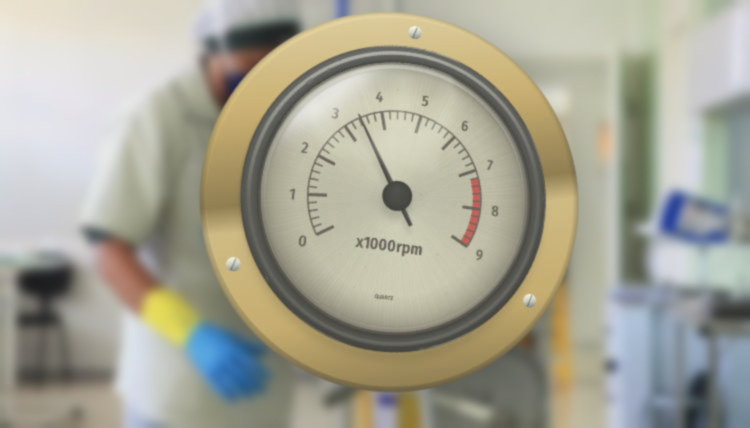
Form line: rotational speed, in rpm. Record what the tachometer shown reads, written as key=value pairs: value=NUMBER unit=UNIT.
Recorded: value=3400 unit=rpm
